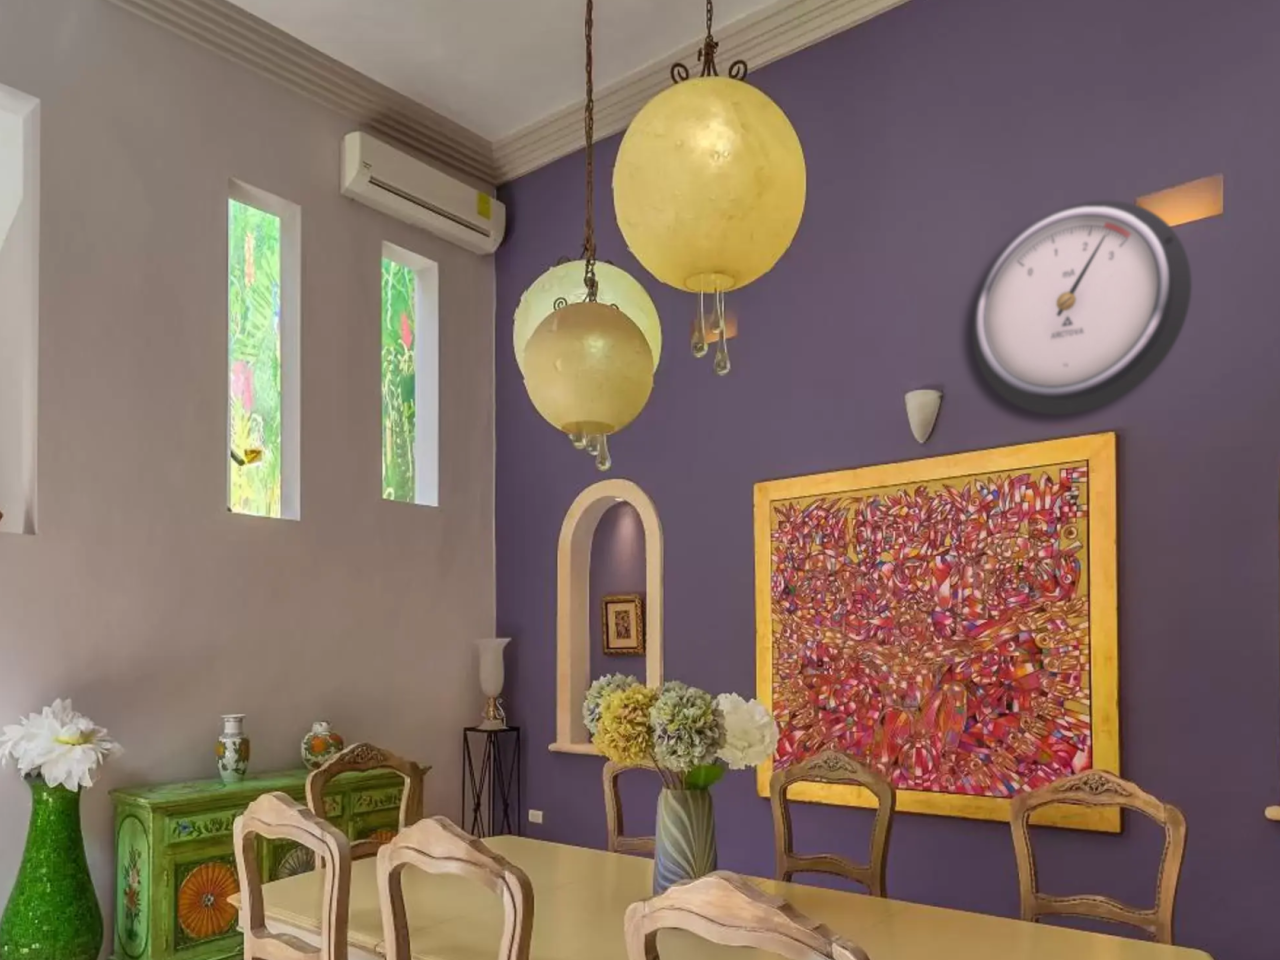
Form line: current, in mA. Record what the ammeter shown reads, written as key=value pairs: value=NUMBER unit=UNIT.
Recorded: value=2.5 unit=mA
